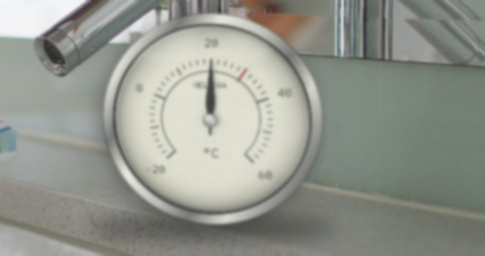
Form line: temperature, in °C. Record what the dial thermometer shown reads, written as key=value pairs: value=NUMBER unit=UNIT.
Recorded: value=20 unit=°C
